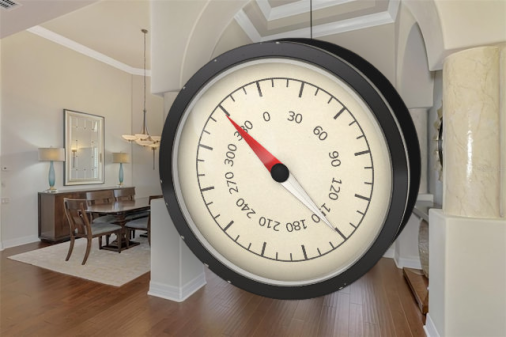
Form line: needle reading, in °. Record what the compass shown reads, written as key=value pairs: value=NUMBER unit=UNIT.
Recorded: value=330 unit=°
